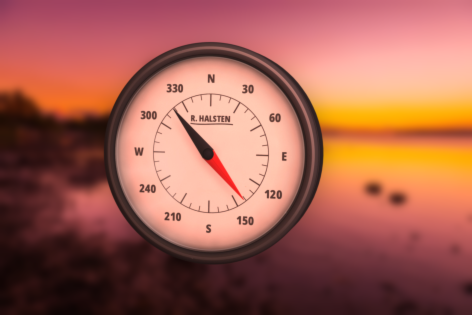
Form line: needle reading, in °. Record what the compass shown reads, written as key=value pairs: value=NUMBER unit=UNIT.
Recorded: value=140 unit=°
